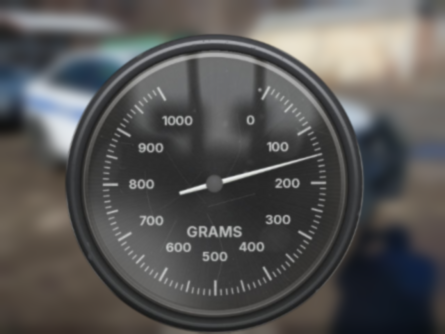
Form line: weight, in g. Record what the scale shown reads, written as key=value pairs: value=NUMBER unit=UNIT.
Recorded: value=150 unit=g
